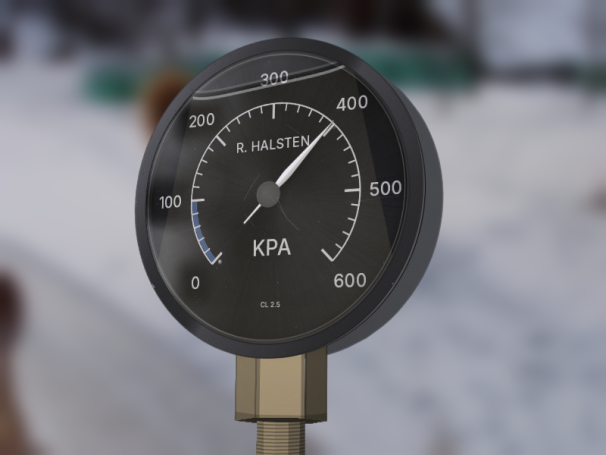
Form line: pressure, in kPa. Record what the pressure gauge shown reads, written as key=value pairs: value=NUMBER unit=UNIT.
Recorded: value=400 unit=kPa
